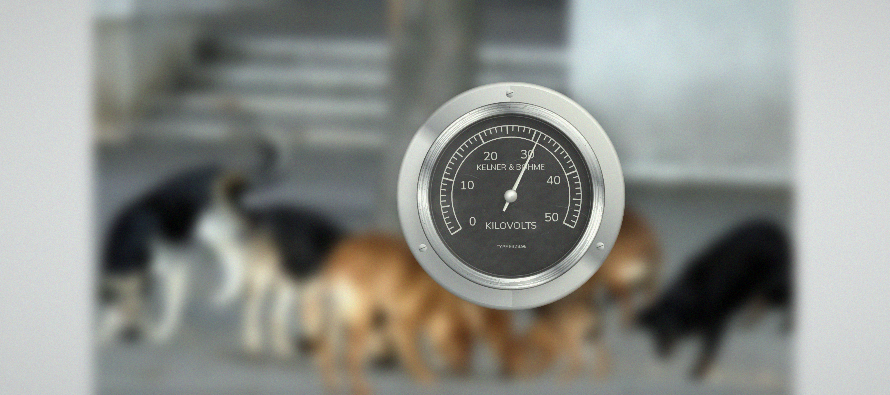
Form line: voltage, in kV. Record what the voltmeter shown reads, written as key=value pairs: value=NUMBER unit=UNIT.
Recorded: value=31 unit=kV
